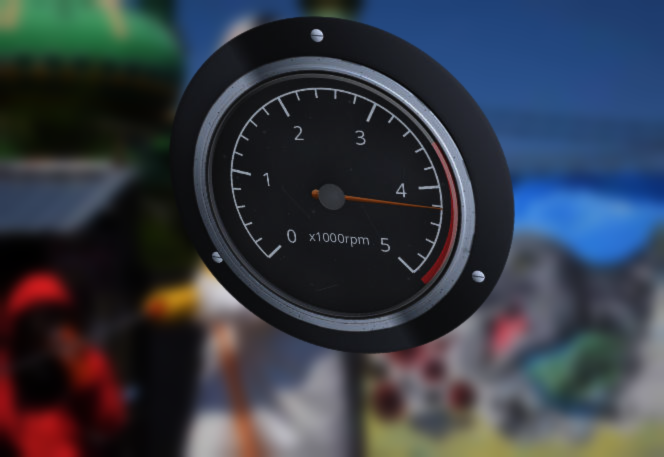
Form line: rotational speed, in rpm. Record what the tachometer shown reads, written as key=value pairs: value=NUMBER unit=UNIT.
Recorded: value=4200 unit=rpm
